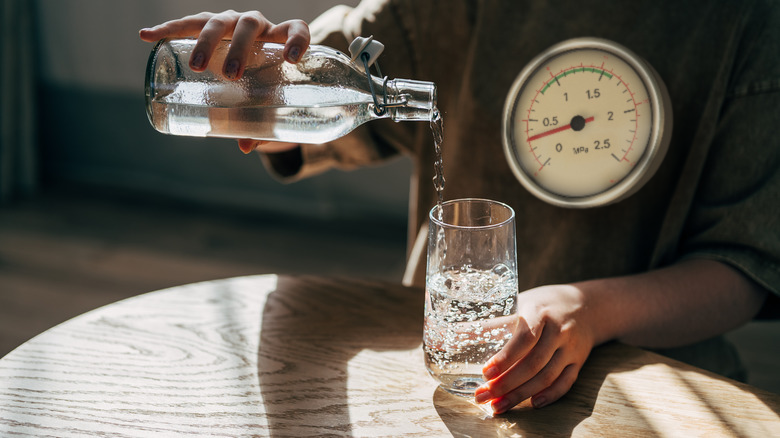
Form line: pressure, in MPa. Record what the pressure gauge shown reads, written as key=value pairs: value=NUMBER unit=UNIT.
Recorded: value=0.3 unit=MPa
